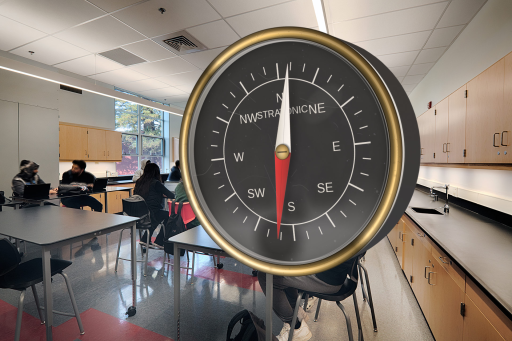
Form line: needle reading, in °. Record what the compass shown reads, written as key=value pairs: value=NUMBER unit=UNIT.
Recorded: value=190 unit=°
